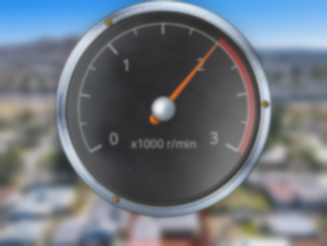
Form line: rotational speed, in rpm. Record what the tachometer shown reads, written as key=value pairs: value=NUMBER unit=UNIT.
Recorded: value=2000 unit=rpm
